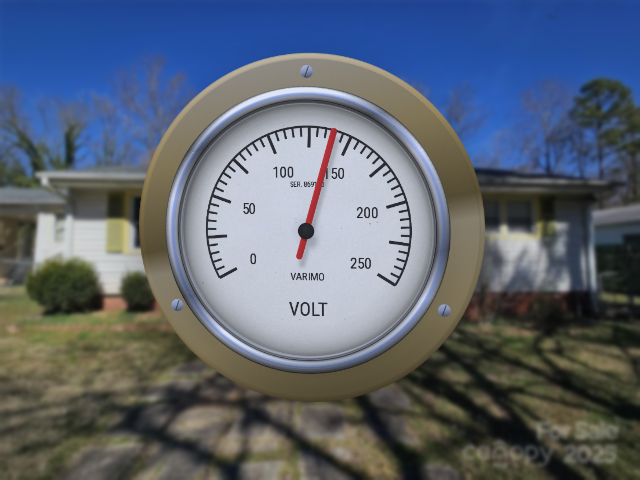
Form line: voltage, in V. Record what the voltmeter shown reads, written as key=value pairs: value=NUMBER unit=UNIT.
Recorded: value=140 unit=V
